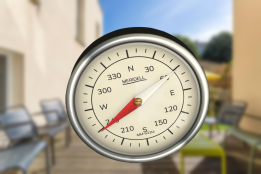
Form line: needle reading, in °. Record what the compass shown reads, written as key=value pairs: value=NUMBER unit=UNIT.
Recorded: value=240 unit=°
